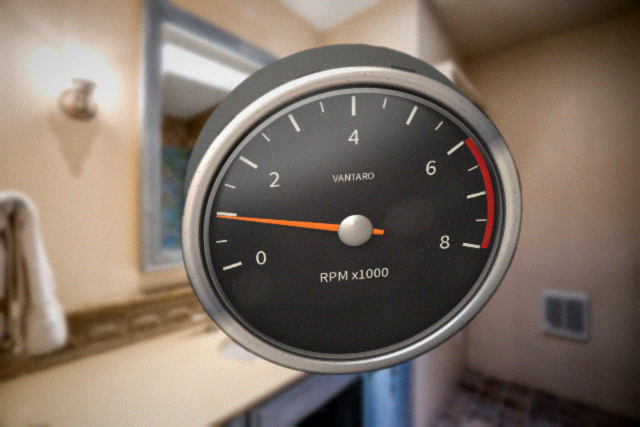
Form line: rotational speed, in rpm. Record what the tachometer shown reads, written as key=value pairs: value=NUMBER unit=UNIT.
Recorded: value=1000 unit=rpm
